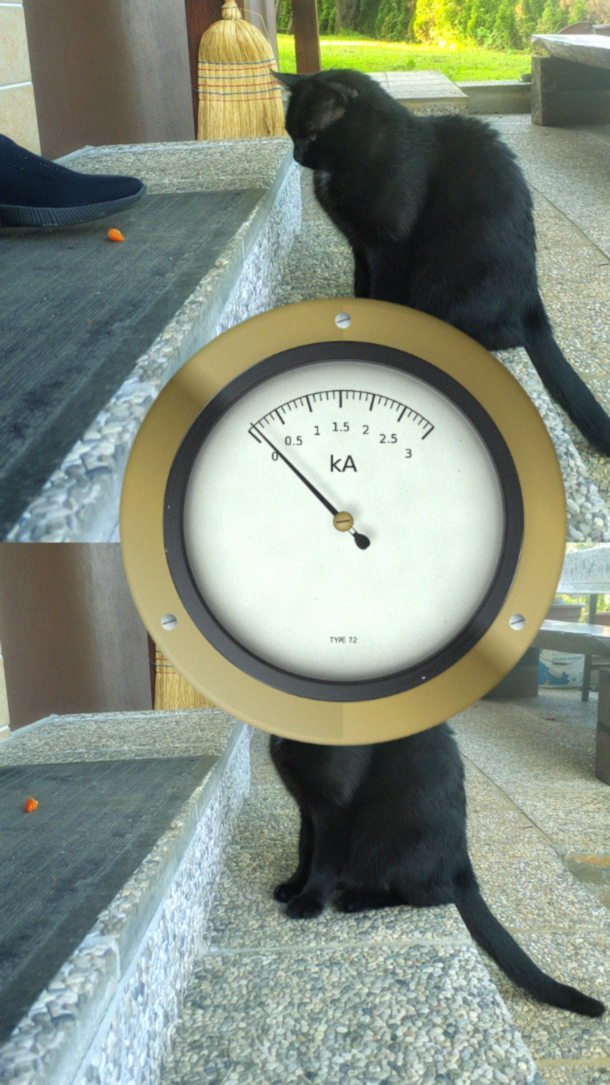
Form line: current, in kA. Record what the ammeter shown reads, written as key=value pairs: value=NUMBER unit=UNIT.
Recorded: value=0.1 unit=kA
